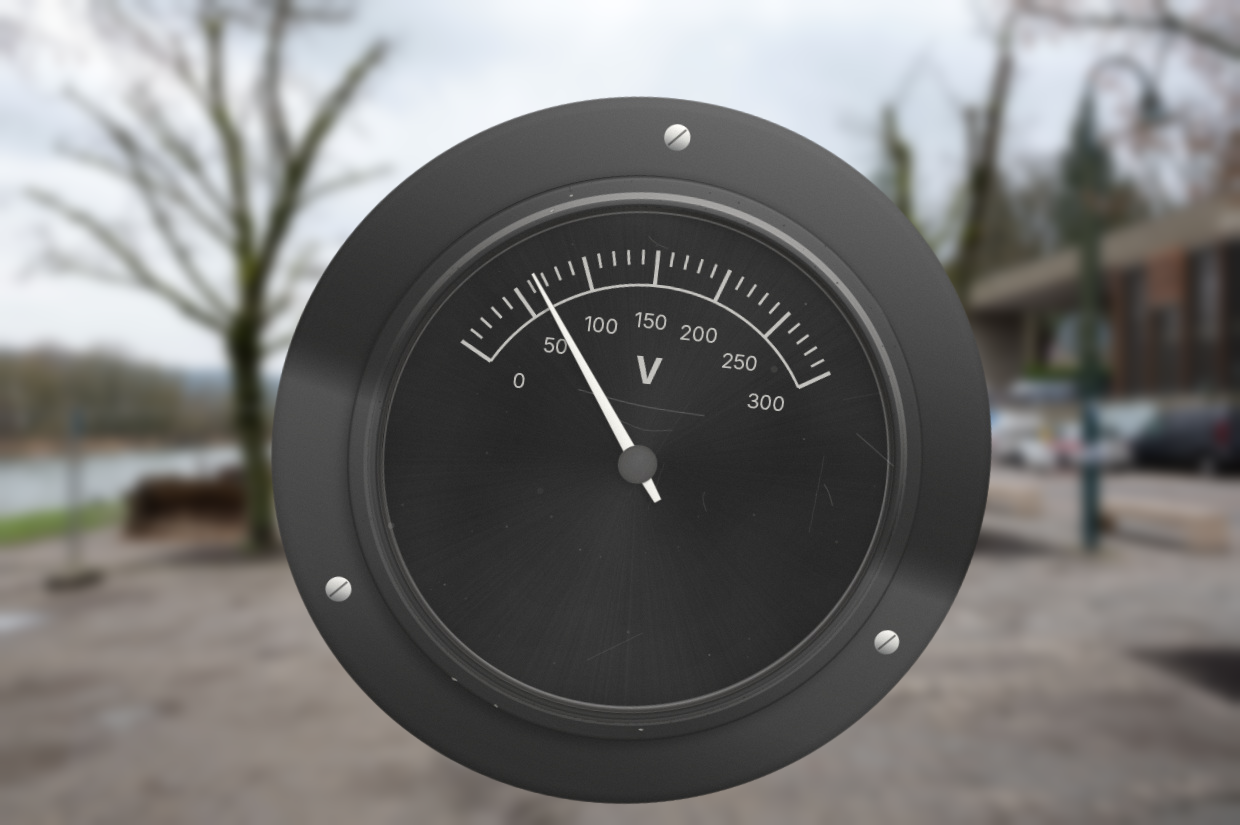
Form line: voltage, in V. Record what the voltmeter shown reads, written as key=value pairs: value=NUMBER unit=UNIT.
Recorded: value=65 unit=V
